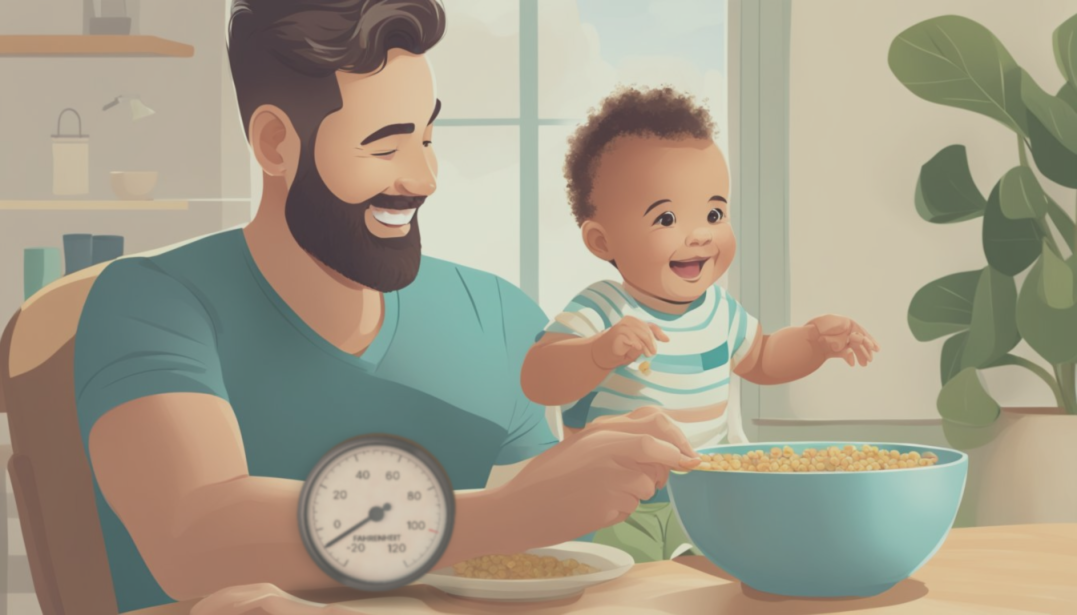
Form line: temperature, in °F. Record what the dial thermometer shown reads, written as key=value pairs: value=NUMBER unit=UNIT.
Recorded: value=-8 unit=°F
